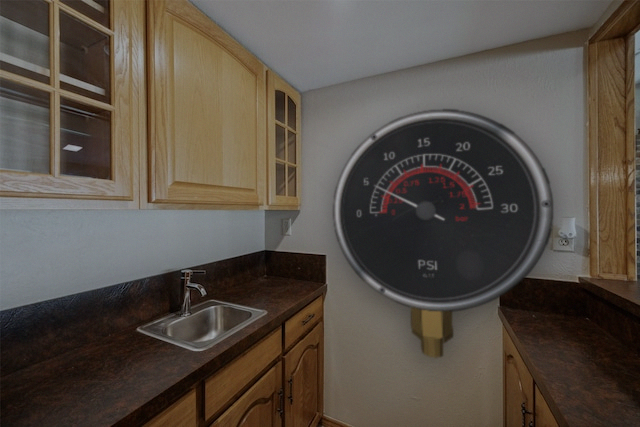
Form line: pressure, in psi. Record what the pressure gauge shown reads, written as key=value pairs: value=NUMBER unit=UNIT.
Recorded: value=5 unit=psi
